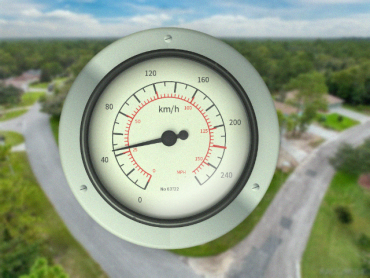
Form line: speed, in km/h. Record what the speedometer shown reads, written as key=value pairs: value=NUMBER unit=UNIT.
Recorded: value=45 unit=km/h
